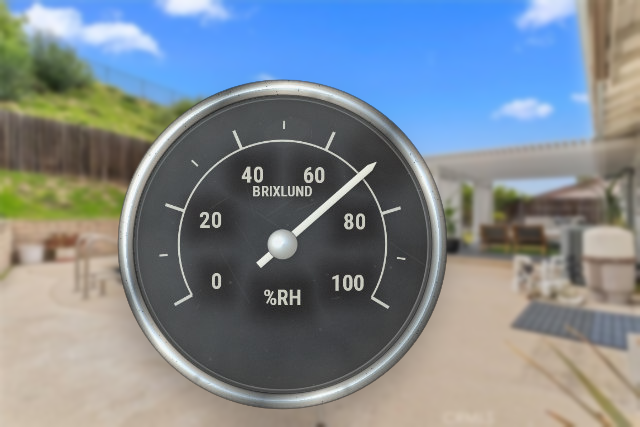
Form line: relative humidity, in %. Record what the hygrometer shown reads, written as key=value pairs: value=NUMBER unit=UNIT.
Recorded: value=70 unit=%
